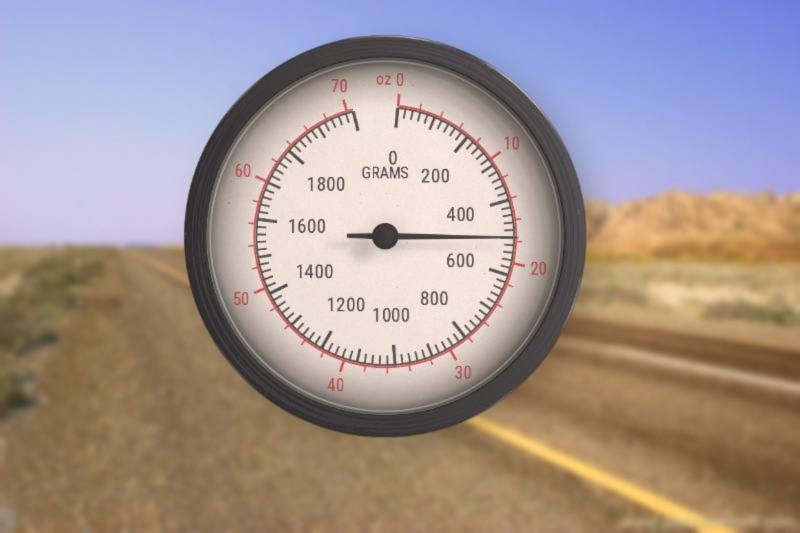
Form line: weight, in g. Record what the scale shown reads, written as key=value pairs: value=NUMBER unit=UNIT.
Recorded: value=500 unit=g
